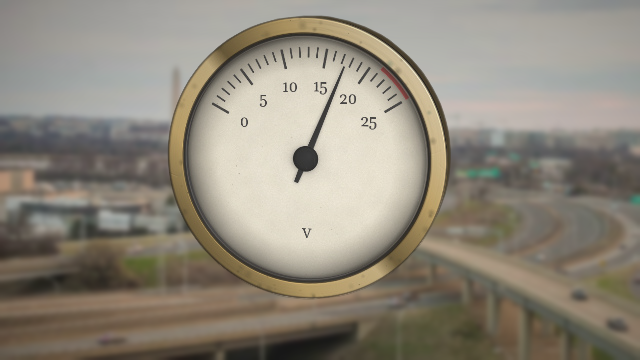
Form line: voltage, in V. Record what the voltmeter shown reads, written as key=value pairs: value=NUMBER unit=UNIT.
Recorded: value=17.5 unit=V
